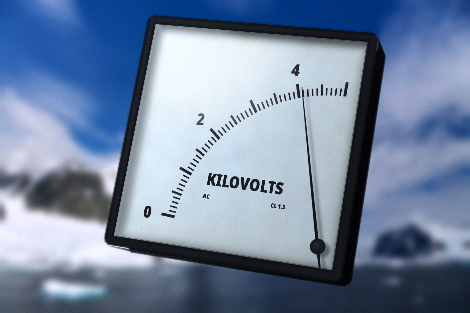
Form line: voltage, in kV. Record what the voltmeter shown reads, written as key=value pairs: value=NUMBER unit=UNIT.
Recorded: value=4.1 unit=kV
